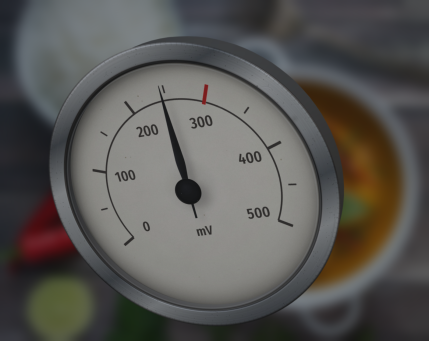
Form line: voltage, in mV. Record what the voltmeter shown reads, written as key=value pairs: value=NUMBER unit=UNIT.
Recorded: value=250 unit=mV
